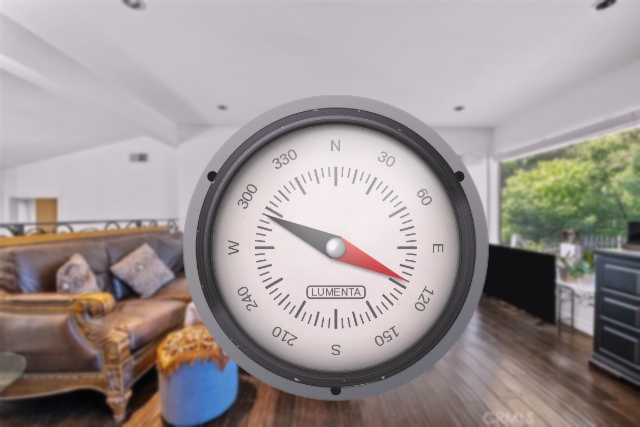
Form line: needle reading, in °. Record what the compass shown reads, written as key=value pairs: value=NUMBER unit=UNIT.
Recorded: value=115 unit=°
